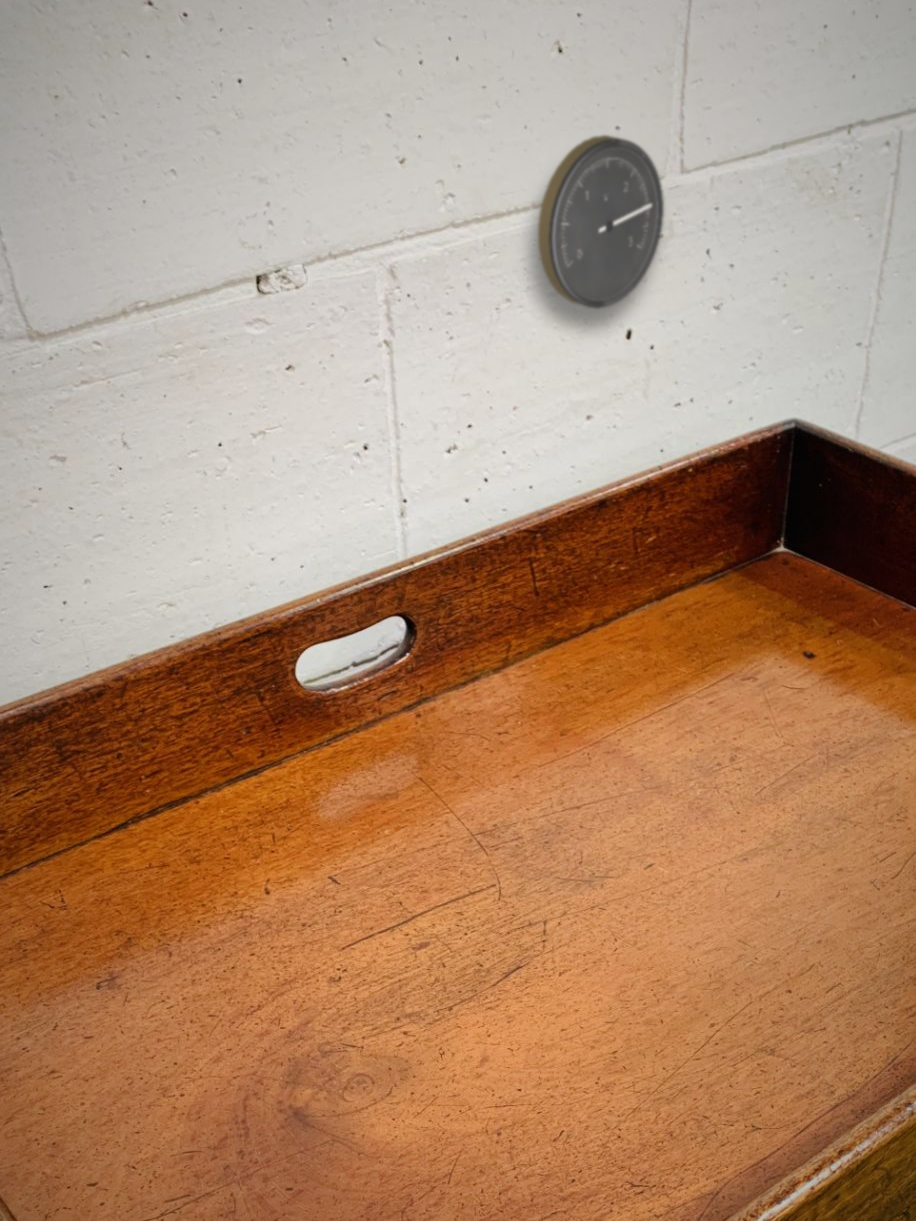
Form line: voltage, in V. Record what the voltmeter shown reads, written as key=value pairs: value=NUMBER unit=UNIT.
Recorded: value=2.5 unit=V
